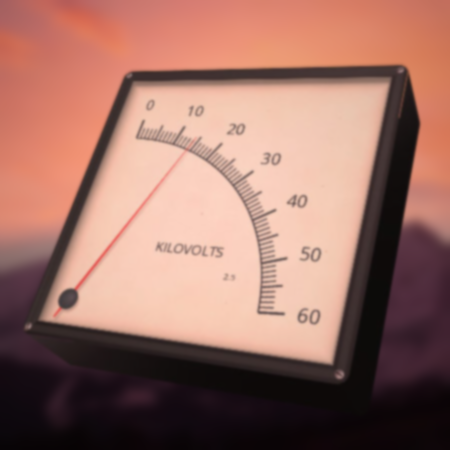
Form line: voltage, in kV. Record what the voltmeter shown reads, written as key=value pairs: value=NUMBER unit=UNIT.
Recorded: value=15 unit=kV
